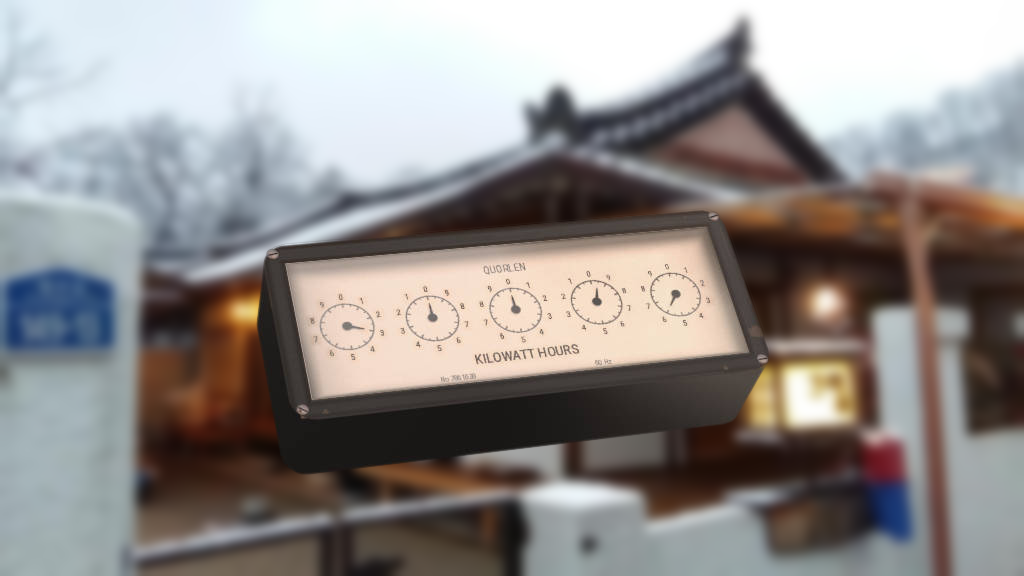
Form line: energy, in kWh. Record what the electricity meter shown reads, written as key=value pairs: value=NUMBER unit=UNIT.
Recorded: value=29996 unit=kWh
